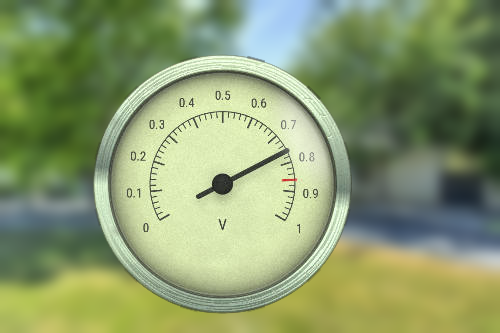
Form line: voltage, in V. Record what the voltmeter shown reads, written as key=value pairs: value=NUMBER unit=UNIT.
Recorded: value=0.76 unit=V
